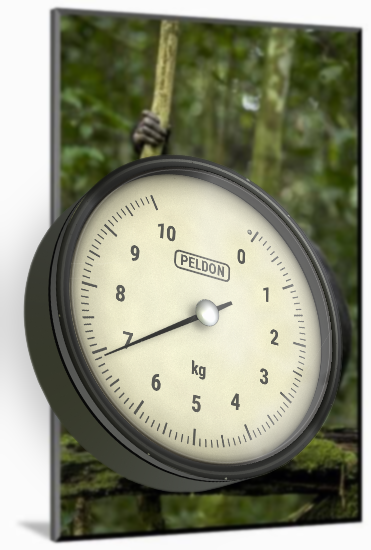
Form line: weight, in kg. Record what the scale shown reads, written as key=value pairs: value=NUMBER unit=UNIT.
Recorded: value=6.9 unit=kg
